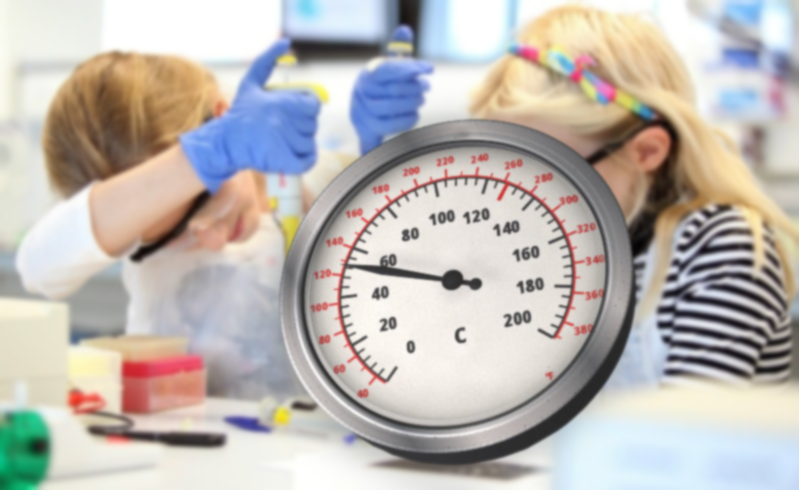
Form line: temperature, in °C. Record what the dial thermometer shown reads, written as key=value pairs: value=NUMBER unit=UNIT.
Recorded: value=52 unit=°C
